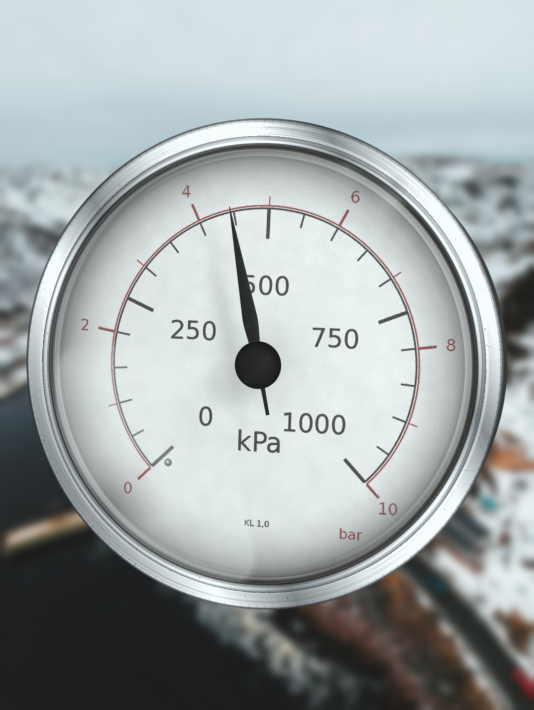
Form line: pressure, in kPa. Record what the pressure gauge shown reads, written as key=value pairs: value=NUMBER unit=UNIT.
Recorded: value=450 unit=kPa
